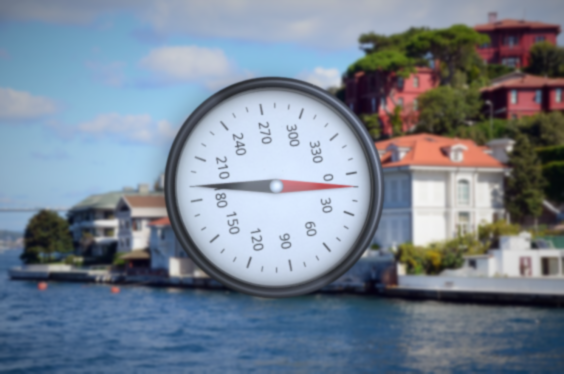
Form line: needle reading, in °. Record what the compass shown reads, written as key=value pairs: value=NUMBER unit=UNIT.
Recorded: value=10 unit=°
